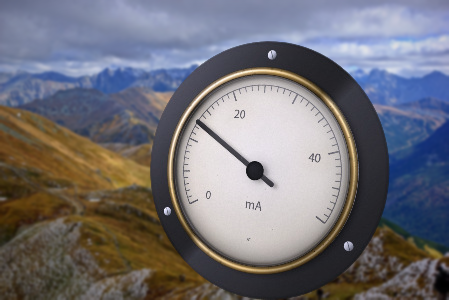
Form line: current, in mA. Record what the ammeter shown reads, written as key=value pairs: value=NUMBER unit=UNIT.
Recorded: value=13 unit=mA
